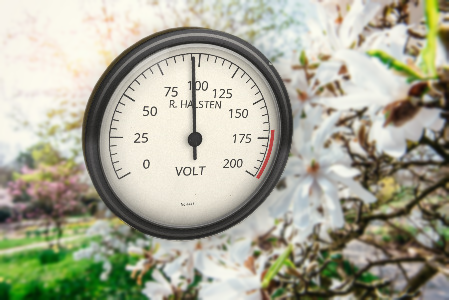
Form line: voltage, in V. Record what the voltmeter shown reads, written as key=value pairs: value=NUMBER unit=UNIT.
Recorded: value=95 unit=V
